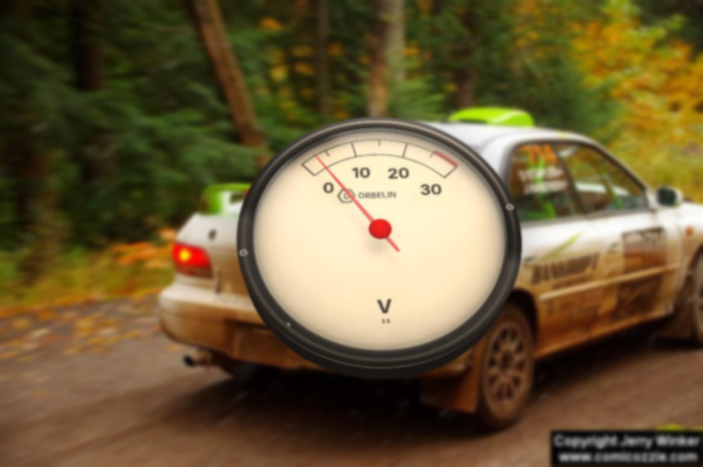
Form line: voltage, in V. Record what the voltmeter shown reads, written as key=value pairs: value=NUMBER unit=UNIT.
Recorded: value=2.5 unit=V
